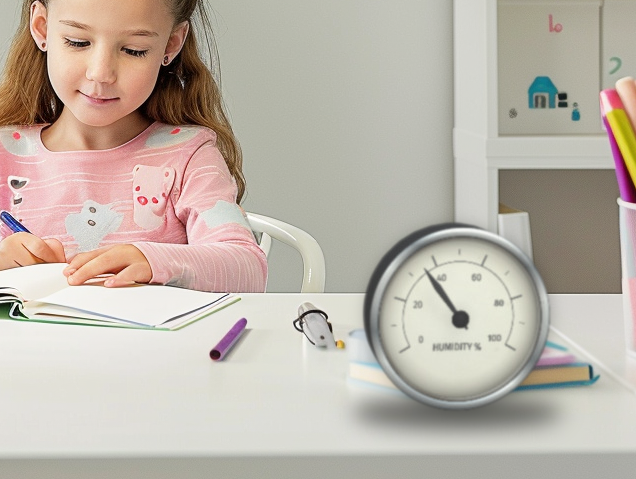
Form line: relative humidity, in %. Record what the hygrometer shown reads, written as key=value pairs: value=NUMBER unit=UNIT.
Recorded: value=35 unit=%
